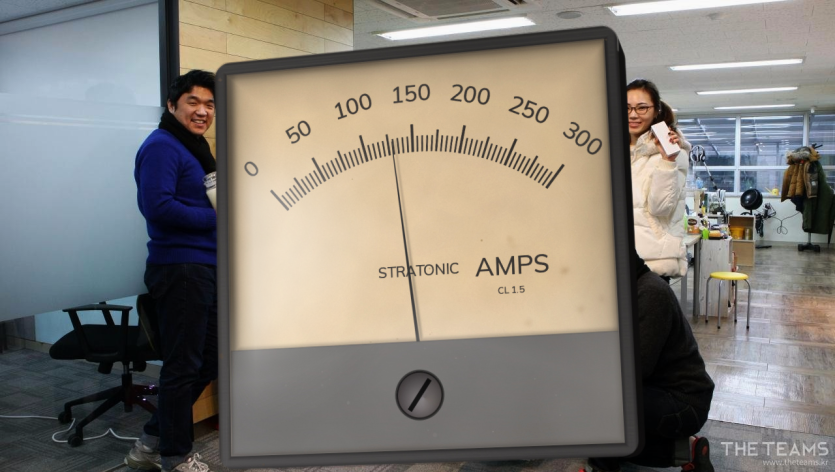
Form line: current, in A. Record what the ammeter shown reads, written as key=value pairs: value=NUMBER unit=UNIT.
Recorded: value=130 unit=A
